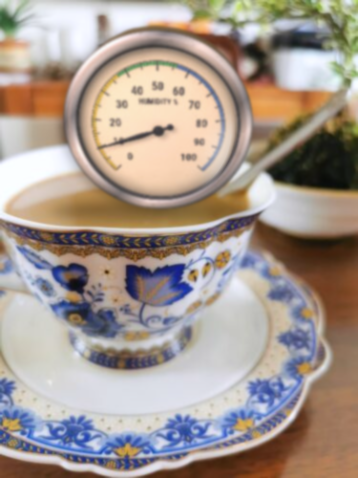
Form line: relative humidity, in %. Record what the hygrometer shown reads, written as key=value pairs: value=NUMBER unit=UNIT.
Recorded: value=10 unit=%
